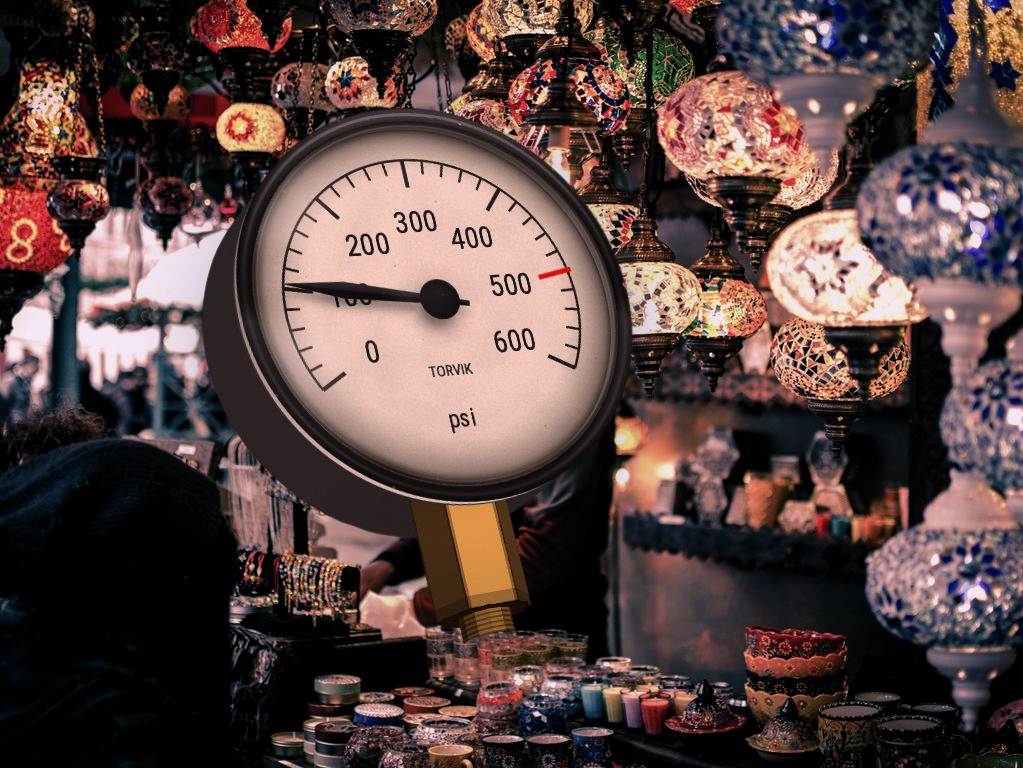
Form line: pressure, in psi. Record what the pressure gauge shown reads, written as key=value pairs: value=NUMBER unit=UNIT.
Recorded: value=100 unit=psi
